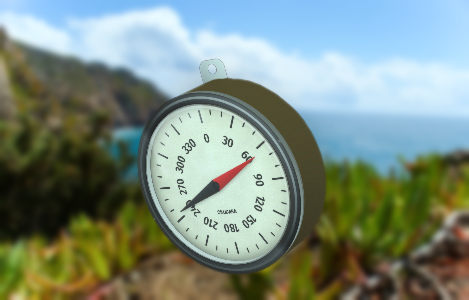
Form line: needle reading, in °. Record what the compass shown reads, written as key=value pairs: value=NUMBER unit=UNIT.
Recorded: value=65 unit=°
